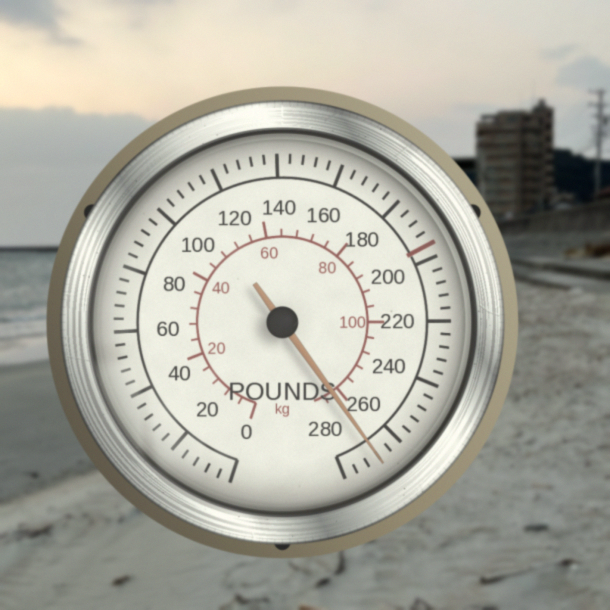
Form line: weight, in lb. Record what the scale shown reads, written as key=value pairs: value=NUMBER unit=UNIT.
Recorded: value=268 unit=lb
